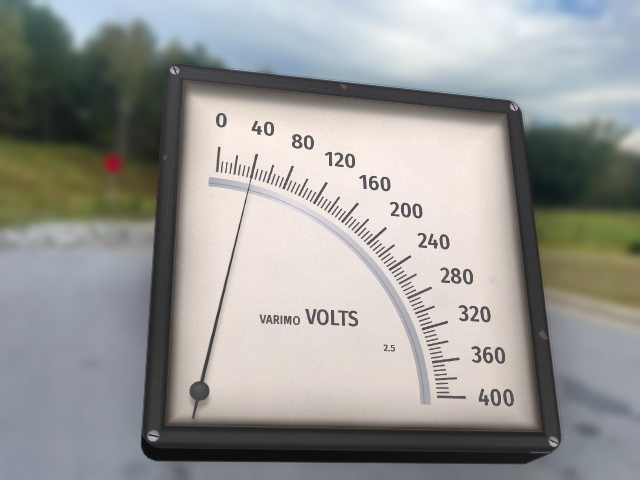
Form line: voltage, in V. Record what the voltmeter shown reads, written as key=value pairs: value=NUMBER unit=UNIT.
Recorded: value=40 unit=V
